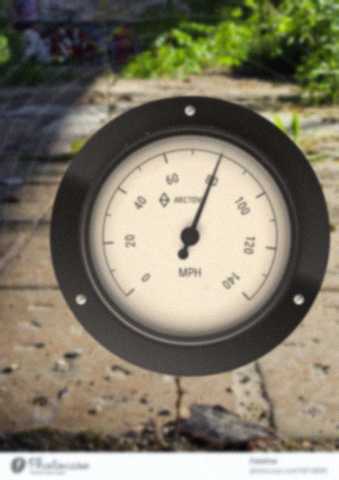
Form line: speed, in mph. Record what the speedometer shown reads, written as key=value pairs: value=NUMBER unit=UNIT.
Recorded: value=80 unit=mph
